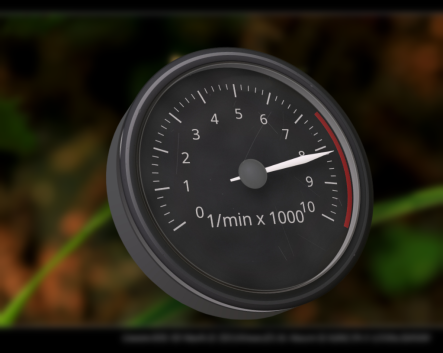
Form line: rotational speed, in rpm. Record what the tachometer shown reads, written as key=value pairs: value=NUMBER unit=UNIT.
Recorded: value=8200 unit=rpm
